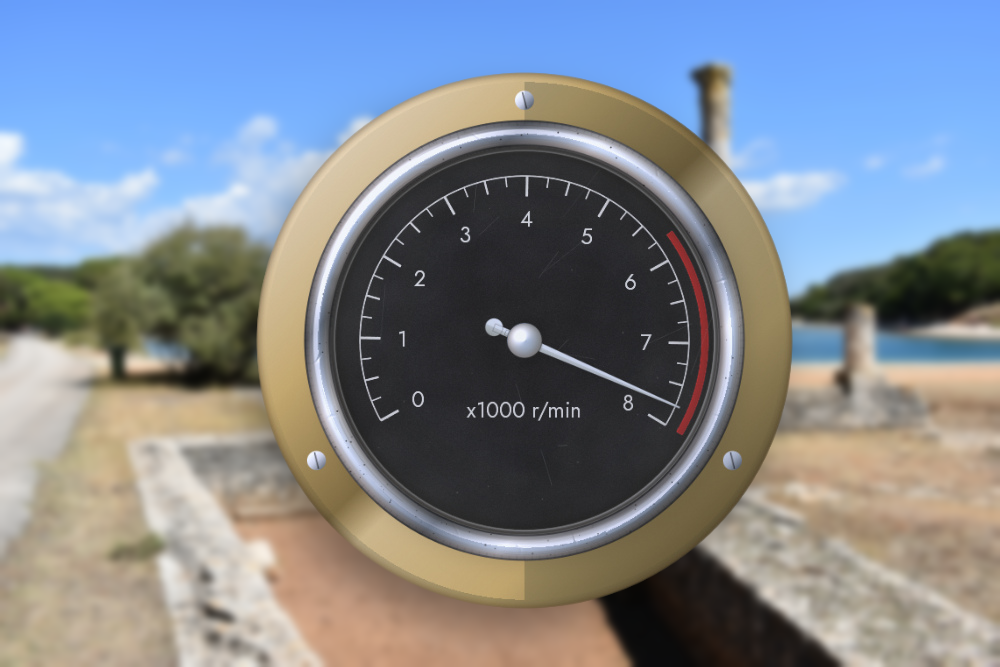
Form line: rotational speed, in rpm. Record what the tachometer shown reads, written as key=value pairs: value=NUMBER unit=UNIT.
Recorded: value=7750 unit=rpm
